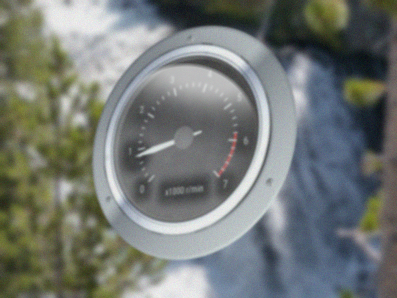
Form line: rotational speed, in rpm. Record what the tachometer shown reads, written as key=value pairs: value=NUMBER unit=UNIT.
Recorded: value=800 unit=rpm
